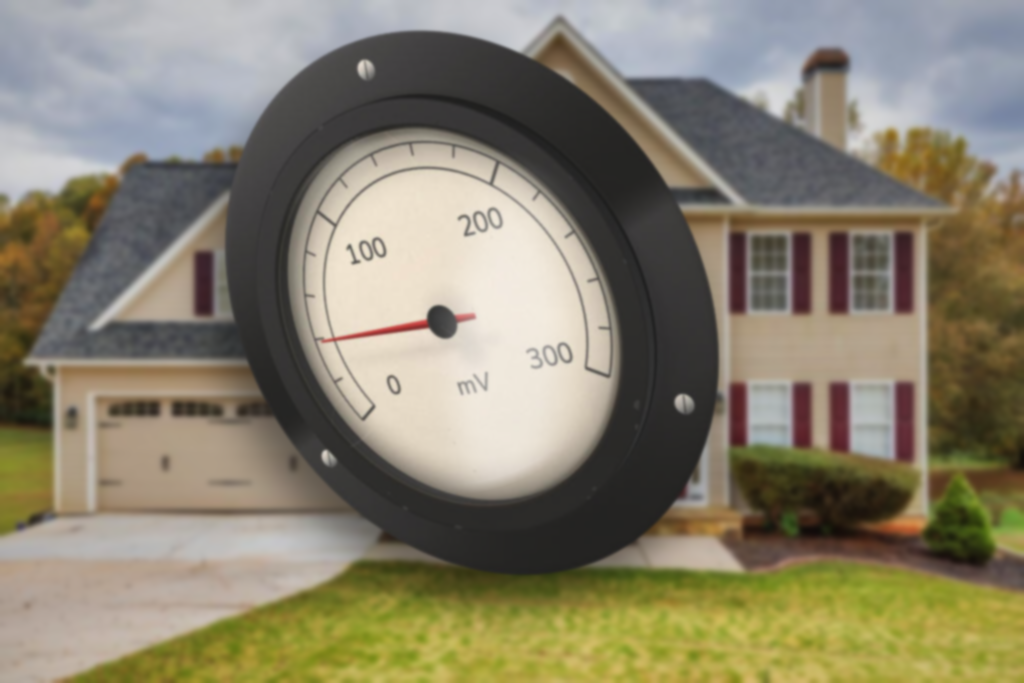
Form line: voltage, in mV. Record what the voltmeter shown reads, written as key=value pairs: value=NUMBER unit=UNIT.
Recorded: value=40 unit=mV
